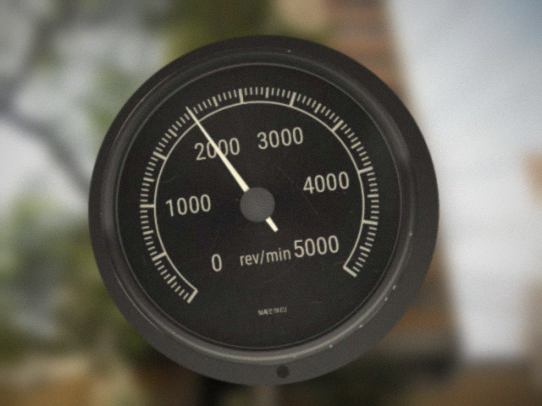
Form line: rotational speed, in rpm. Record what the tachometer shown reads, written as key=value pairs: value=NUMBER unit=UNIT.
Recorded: value=2000 unit=rpm
